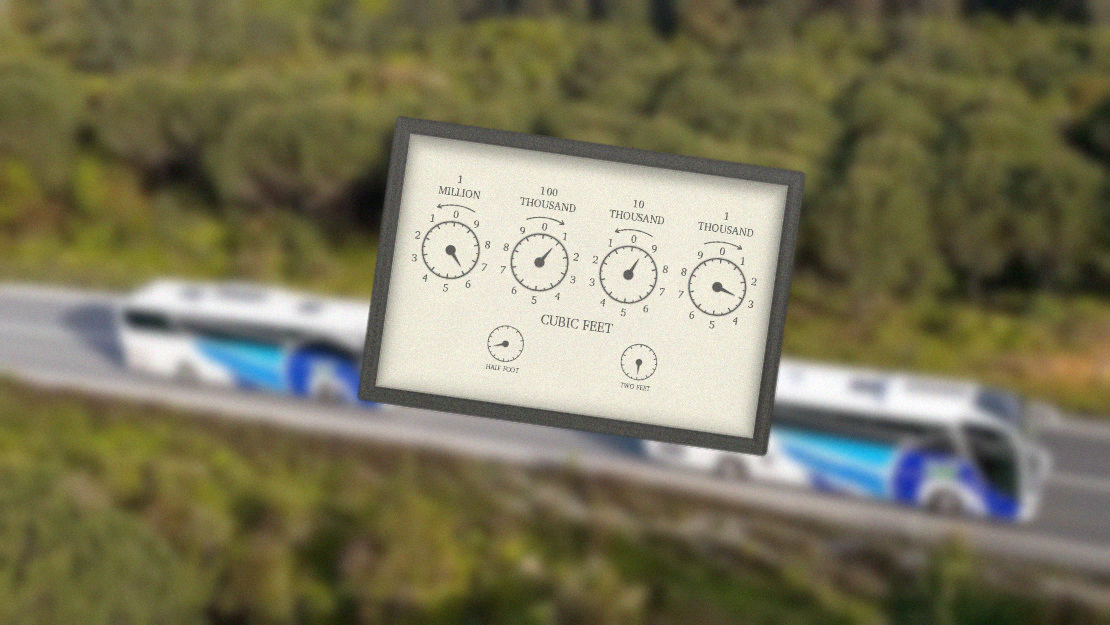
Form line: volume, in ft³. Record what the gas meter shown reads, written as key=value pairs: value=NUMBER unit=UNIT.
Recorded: value=609300 unit=ft³
